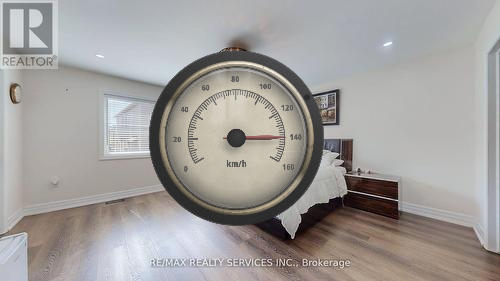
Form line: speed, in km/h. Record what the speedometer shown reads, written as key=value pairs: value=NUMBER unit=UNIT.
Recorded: value=140 unit=km/h
